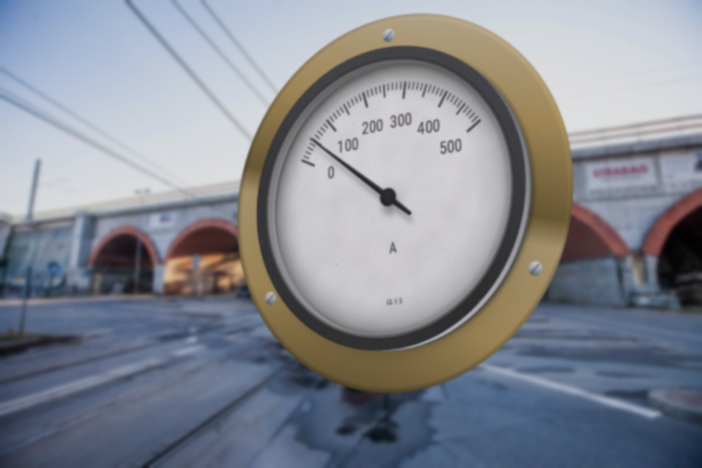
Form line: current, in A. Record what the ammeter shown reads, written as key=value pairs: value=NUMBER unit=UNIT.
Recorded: value=50 unit=A
